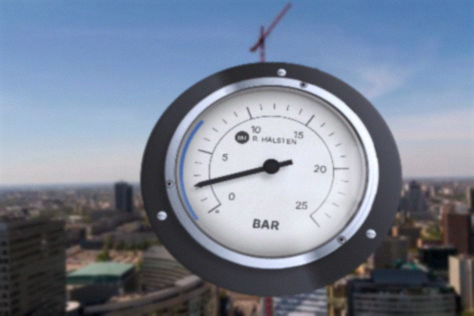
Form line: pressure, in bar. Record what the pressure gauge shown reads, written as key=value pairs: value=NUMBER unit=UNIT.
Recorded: value=2 unit=bar
